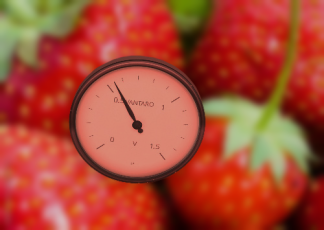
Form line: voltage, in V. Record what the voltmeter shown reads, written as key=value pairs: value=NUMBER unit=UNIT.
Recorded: value=0.55 unit=V
